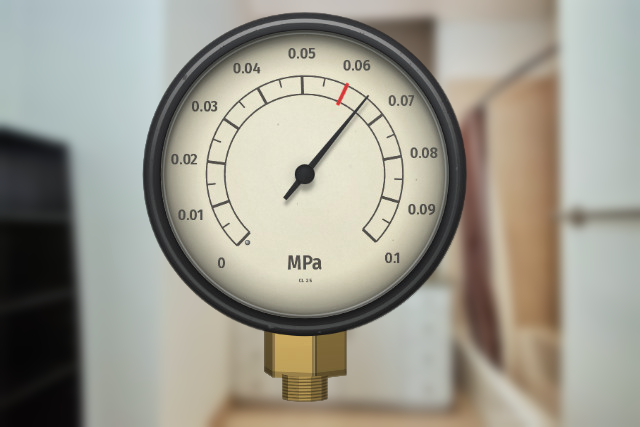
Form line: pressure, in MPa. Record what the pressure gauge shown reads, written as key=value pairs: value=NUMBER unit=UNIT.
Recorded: value=0.065 unit=MPa
